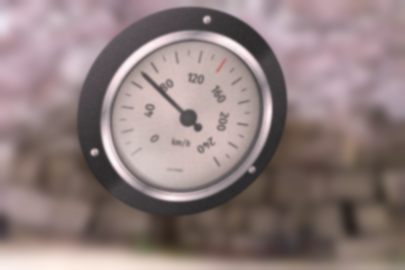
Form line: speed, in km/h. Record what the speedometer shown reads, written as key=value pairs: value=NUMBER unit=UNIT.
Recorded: value=70 unit=km/h
